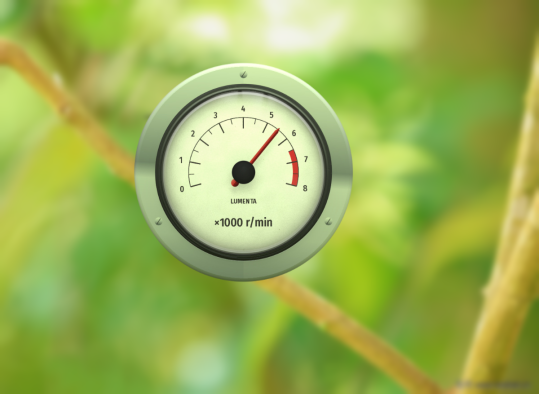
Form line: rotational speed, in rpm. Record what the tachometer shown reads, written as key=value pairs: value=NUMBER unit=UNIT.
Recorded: value=5500 unit=rpm
